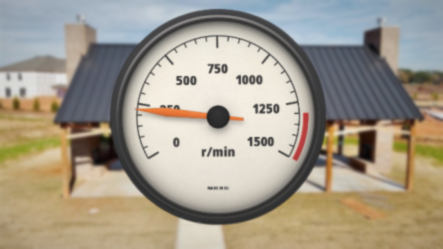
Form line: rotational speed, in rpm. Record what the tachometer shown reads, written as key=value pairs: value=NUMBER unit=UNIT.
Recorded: value=225 unit=rpm
